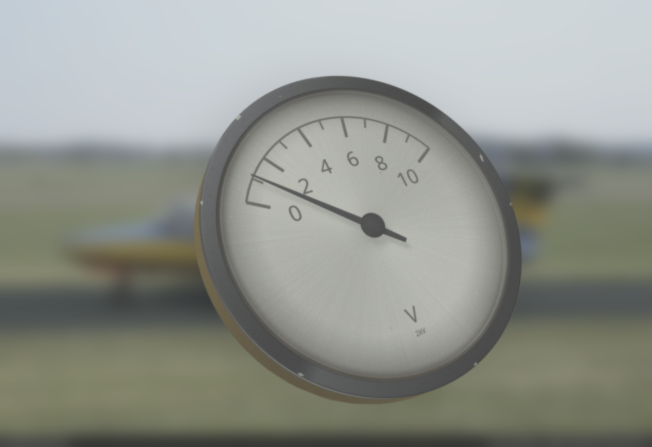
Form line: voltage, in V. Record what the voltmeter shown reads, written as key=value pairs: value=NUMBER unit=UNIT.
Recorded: value=1 unit=V
